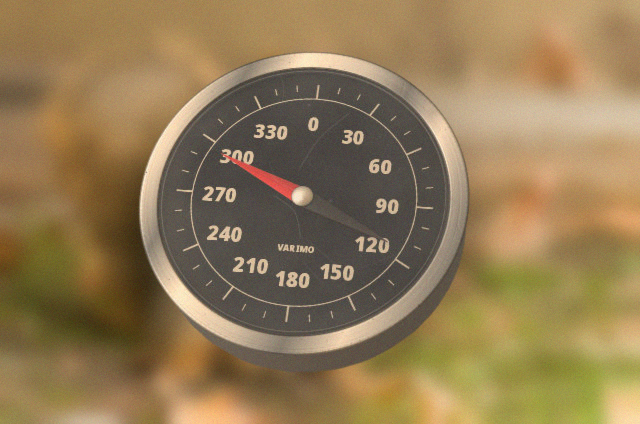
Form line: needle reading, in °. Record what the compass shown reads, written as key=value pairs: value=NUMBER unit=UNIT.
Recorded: value=295 unit=°
